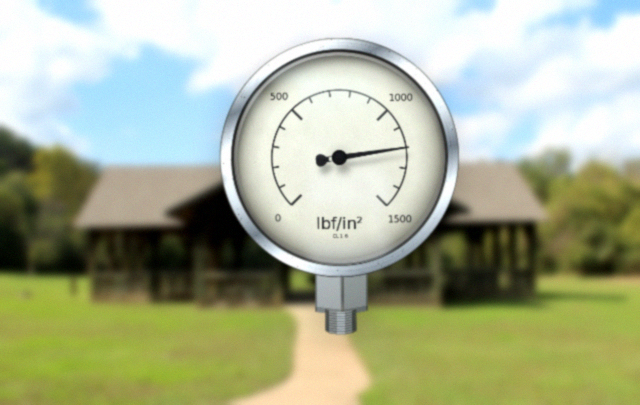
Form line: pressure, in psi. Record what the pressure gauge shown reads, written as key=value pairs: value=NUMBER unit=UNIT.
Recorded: value=1200 unit=psi
